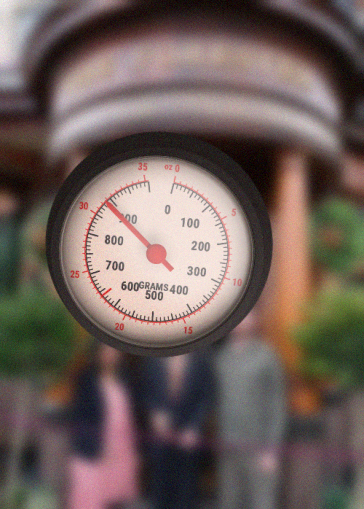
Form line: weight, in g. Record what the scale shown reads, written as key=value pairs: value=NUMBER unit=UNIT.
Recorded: value=890 unit=g
